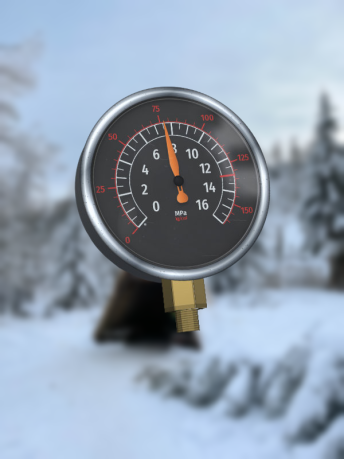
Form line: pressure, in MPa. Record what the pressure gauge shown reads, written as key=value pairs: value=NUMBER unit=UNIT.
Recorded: value=7.5 unit=MPa
